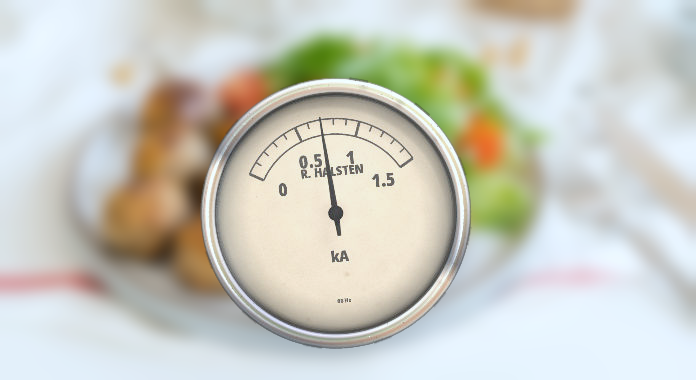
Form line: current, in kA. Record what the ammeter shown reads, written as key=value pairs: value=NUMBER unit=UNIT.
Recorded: value=0.7 unit=kA
